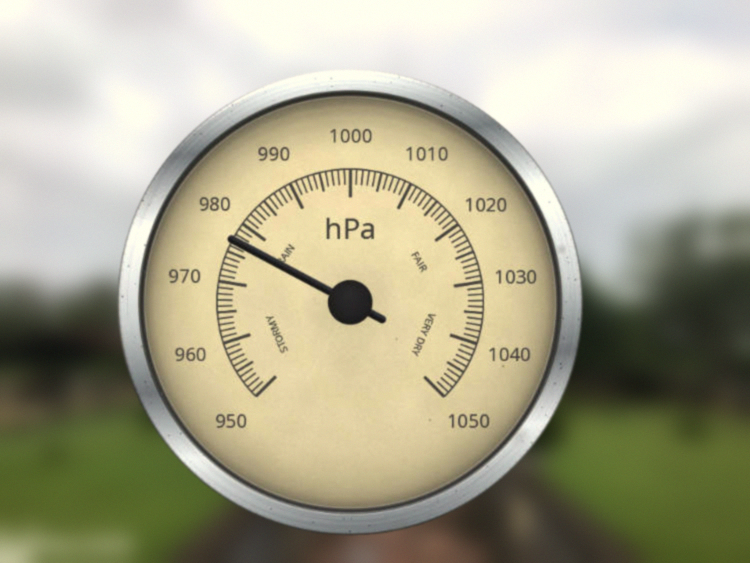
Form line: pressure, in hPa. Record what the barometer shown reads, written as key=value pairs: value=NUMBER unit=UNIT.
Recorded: value=977 unit=hPa
